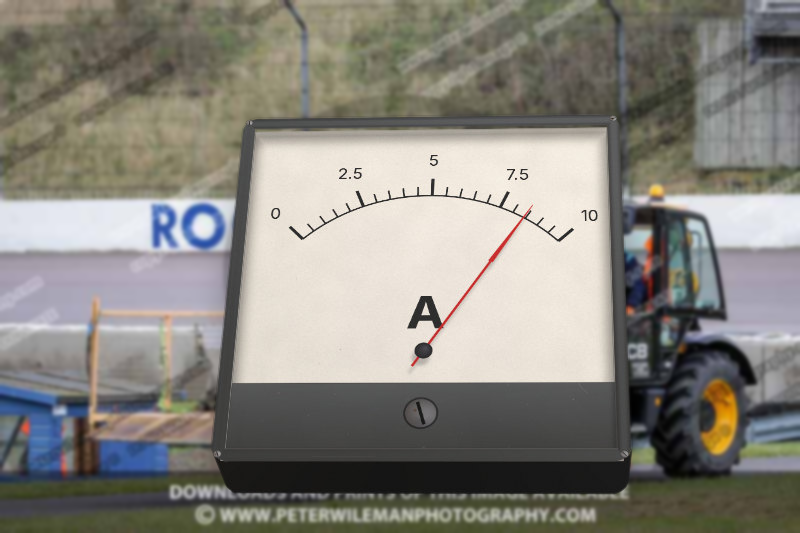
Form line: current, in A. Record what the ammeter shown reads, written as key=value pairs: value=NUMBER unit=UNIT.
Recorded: value=8.5 unit=A
